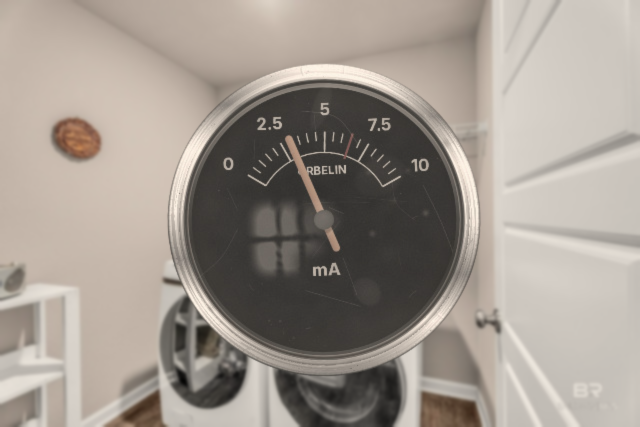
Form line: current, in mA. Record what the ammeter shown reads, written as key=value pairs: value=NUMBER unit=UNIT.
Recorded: value=3 unit=mA
